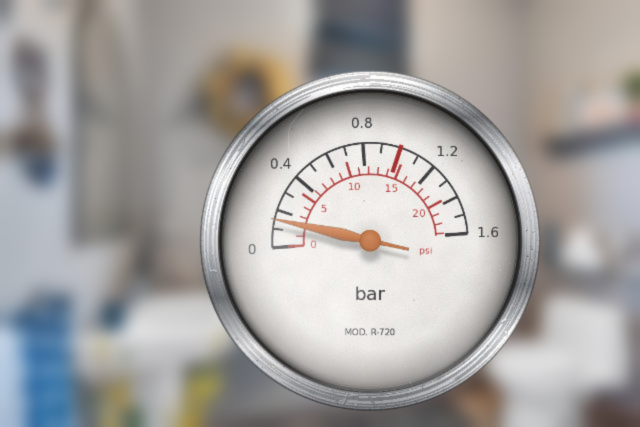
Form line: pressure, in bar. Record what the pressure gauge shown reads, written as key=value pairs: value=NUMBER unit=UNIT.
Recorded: value=0.15 unit=bar
